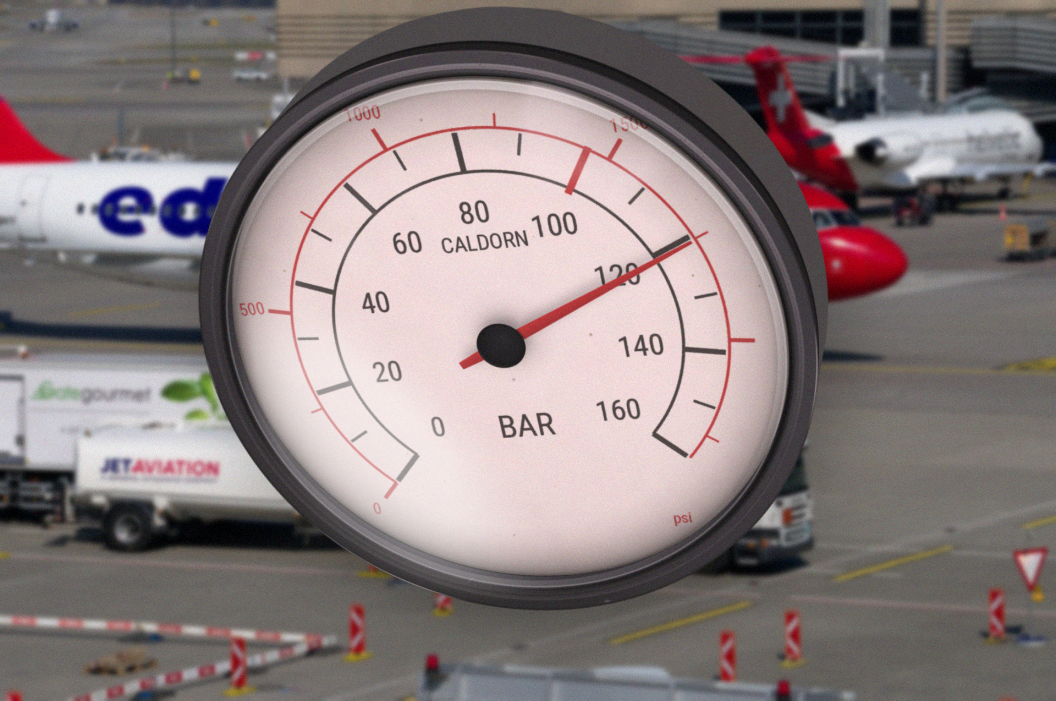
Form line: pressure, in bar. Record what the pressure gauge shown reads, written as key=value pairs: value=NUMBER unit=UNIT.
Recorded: value=120 unit=bar
